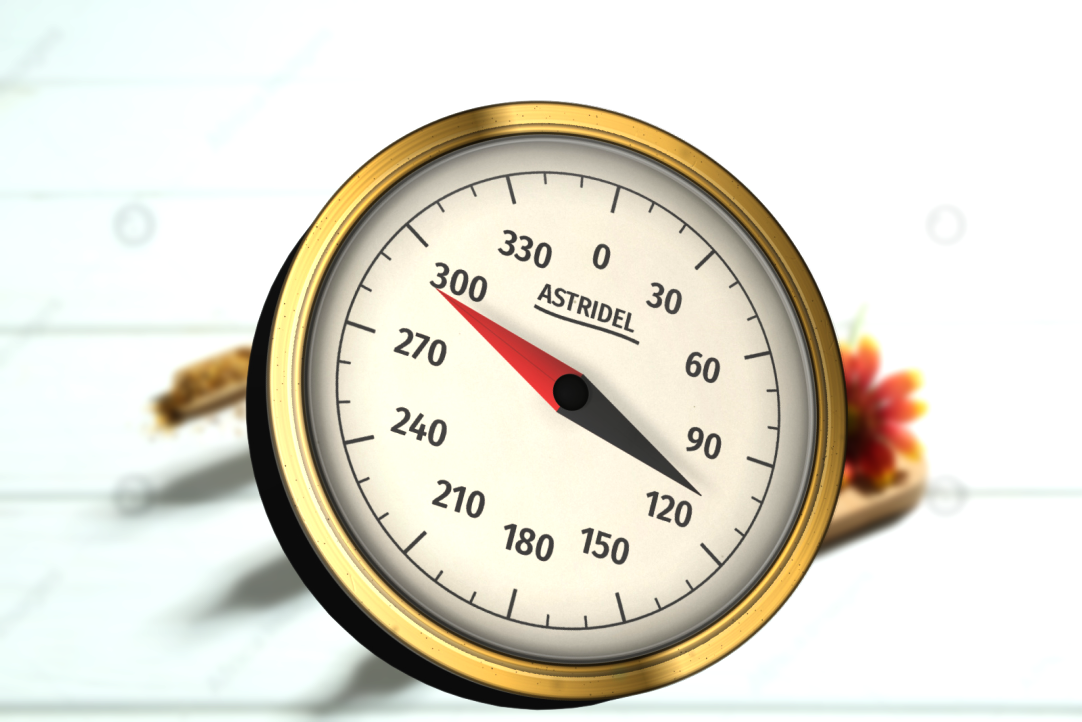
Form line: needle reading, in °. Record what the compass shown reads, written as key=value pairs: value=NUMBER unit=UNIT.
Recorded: value=290 unit=°
